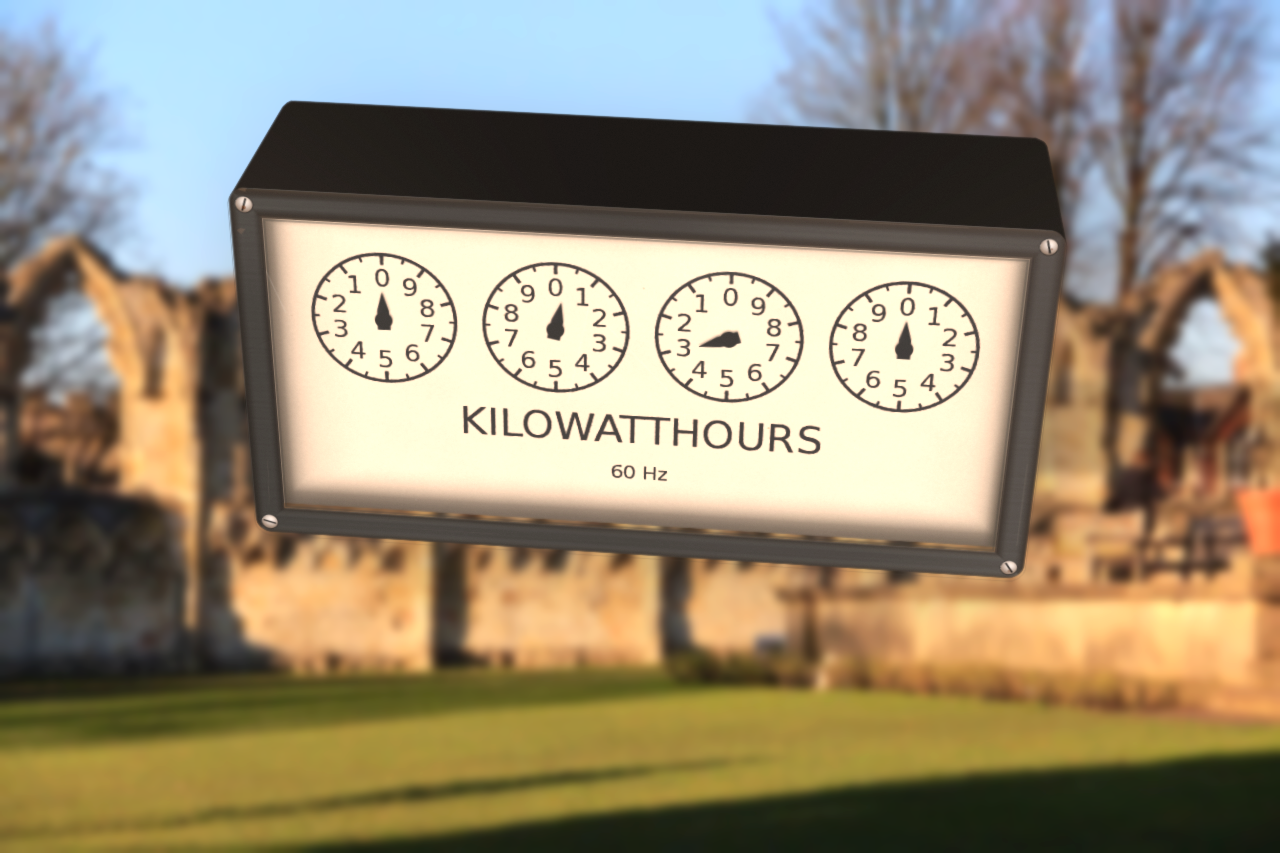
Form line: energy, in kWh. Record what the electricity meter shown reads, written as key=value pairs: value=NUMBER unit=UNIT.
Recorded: value=30 unit=kWh
